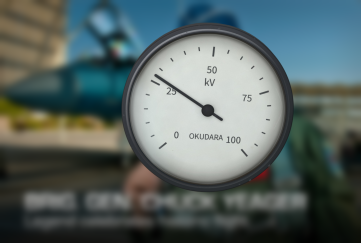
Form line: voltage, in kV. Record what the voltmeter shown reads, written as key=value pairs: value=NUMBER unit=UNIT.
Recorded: value=27.5 unit=kV
